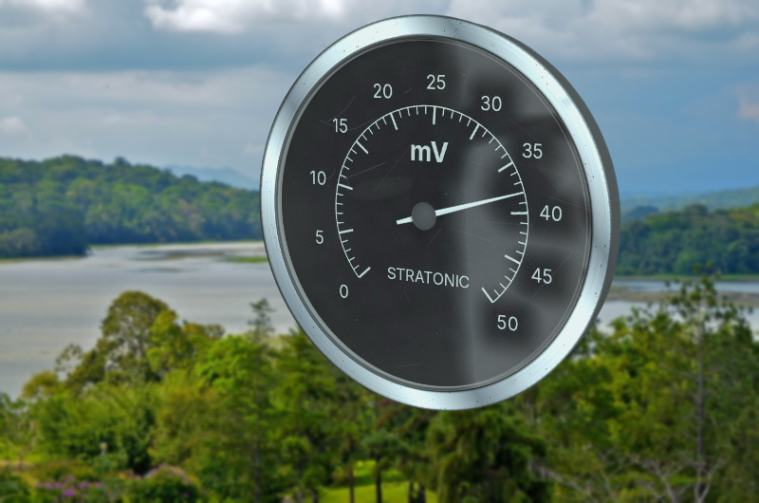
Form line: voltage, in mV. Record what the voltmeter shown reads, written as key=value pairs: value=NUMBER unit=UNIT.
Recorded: value=38 unit=mV
